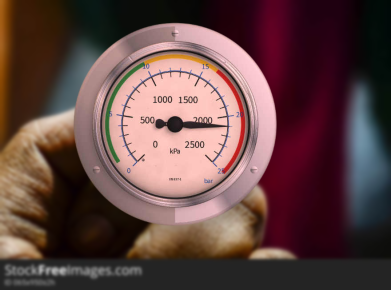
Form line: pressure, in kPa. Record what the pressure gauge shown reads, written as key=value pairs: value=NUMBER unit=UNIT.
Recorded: value=2100 unit=kPa
